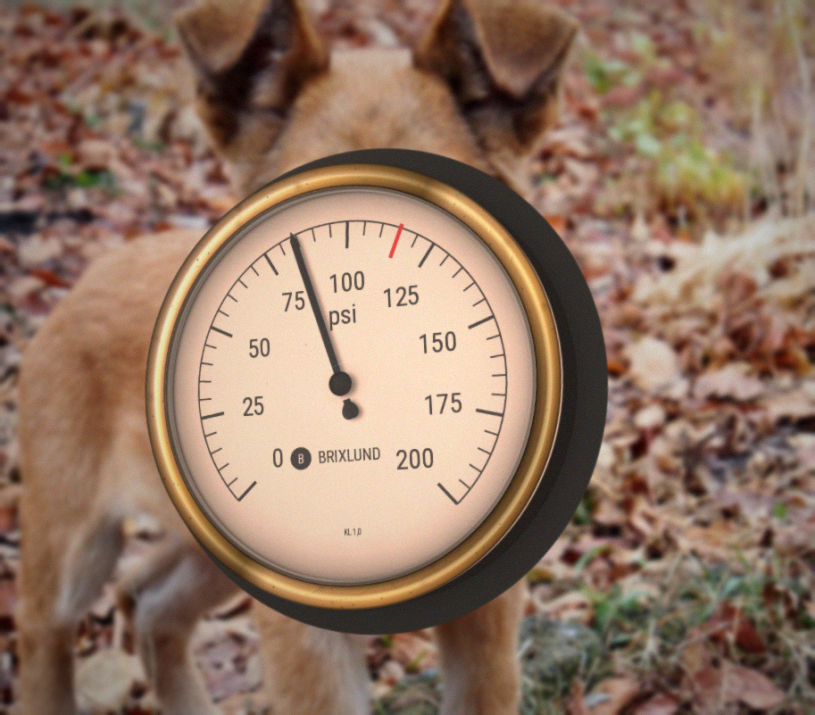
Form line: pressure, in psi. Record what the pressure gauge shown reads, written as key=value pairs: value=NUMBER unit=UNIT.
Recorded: value=85 unit=psi
